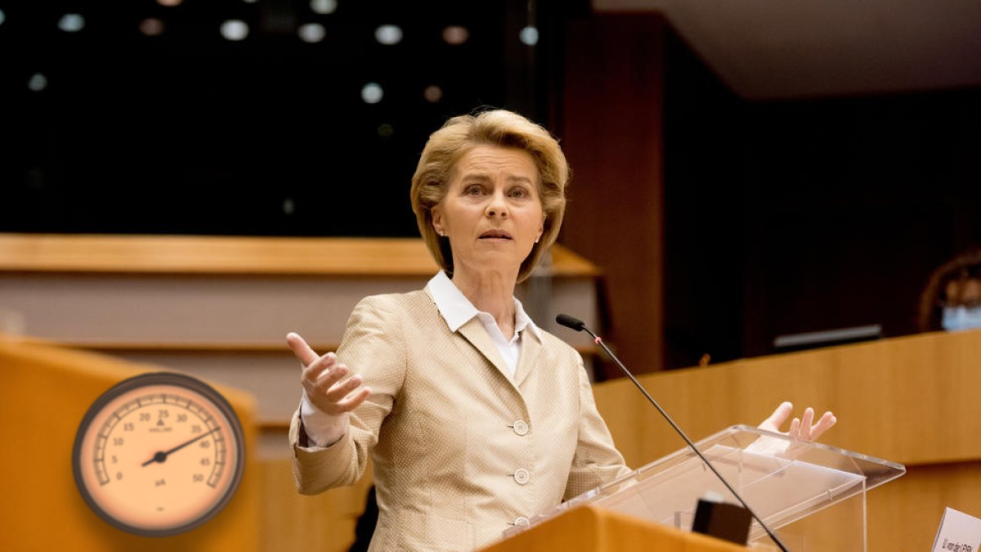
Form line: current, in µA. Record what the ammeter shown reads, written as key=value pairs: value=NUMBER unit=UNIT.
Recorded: value=37.5 unit=µA
